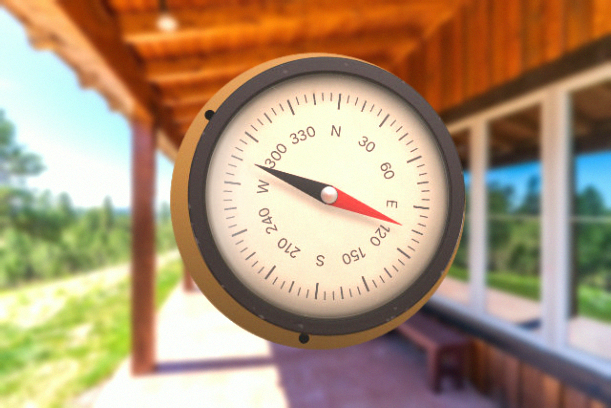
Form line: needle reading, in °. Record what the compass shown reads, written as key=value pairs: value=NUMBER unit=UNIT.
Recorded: value=105 unit=°
